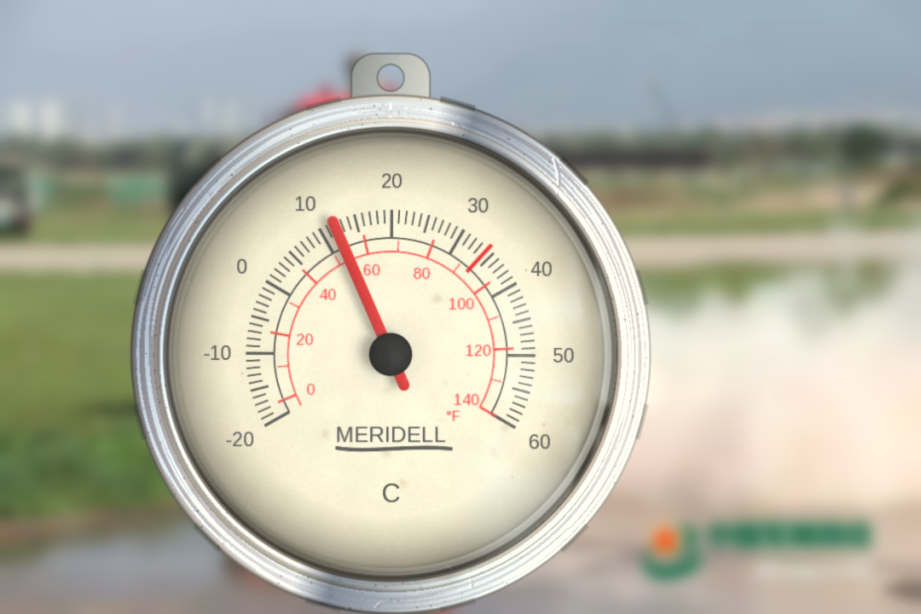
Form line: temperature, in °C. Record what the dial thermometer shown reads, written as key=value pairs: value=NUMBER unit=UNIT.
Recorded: value=12 unit=°C
